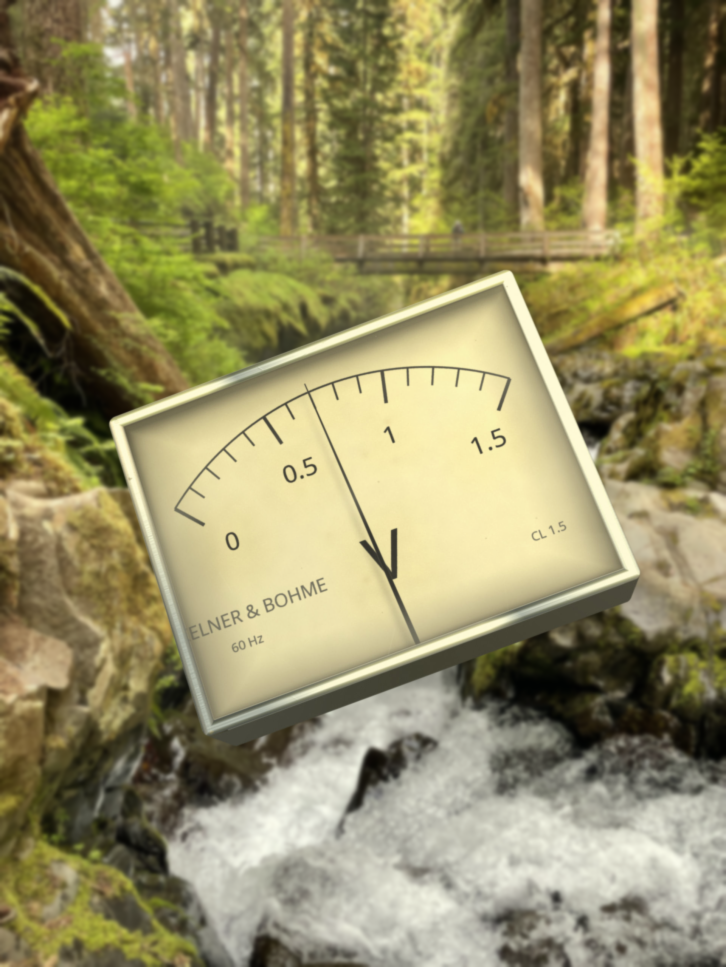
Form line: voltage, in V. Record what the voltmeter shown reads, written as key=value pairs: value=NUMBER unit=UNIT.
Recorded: value=0.7 unit=V
